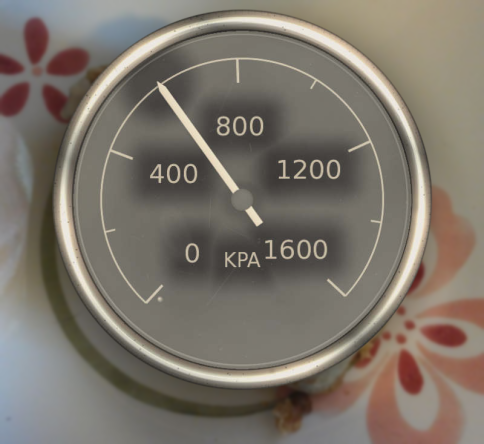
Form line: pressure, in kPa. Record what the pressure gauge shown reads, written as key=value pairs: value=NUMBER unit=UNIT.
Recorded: value=600 unit=kPa
